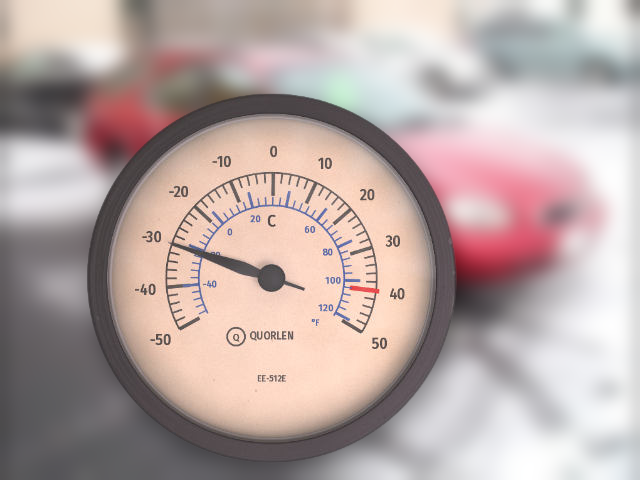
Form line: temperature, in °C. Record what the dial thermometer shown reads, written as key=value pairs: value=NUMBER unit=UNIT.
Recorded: value=-30 unit=°C
